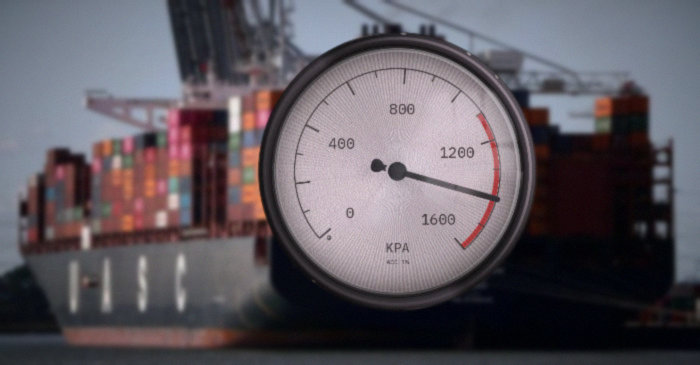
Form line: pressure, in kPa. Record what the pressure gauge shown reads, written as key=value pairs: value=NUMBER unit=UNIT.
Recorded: value=1400 unit=kPa
